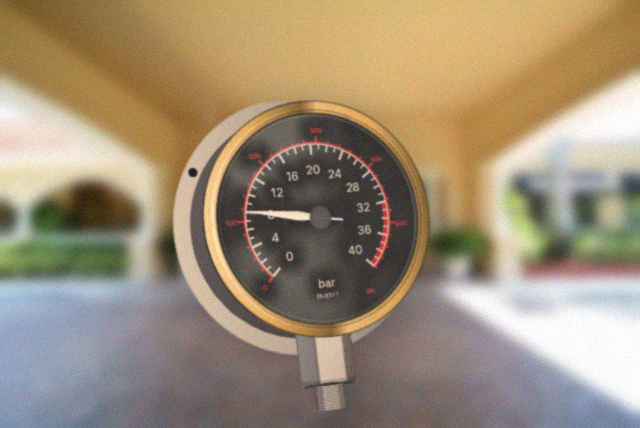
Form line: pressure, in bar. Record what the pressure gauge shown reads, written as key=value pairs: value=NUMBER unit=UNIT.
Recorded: value=8 unit=bar
